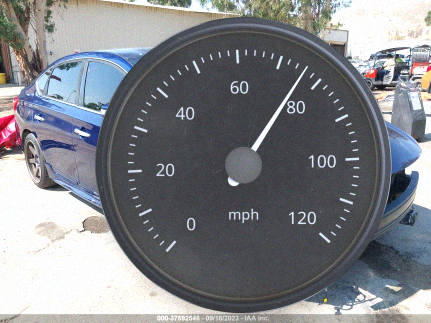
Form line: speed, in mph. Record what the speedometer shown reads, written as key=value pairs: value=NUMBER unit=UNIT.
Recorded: value=76 unit=mph
